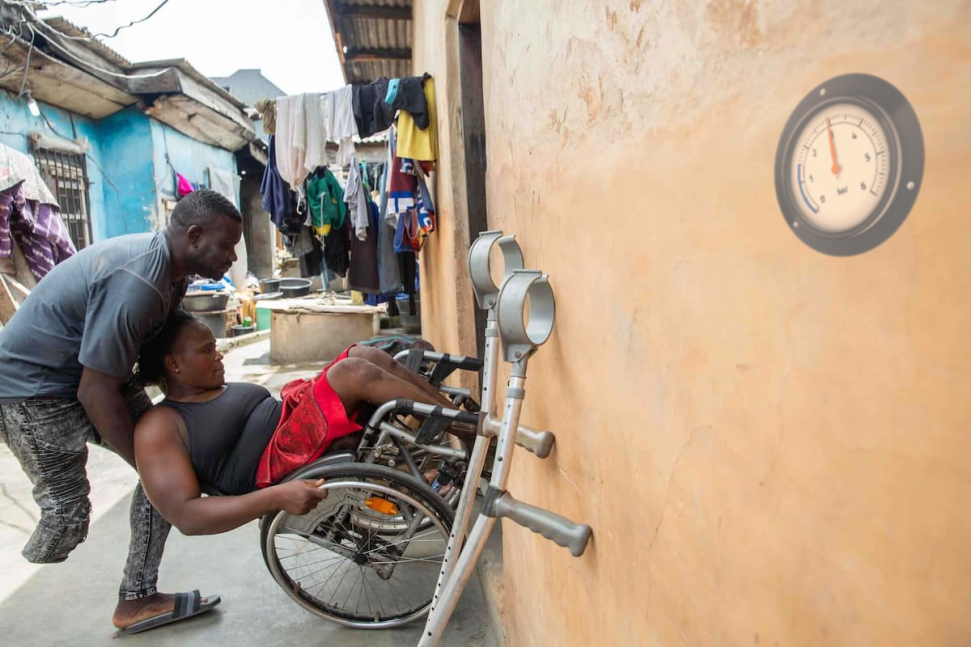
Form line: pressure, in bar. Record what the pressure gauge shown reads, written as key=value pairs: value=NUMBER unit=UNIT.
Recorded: value=3 unit=bar
